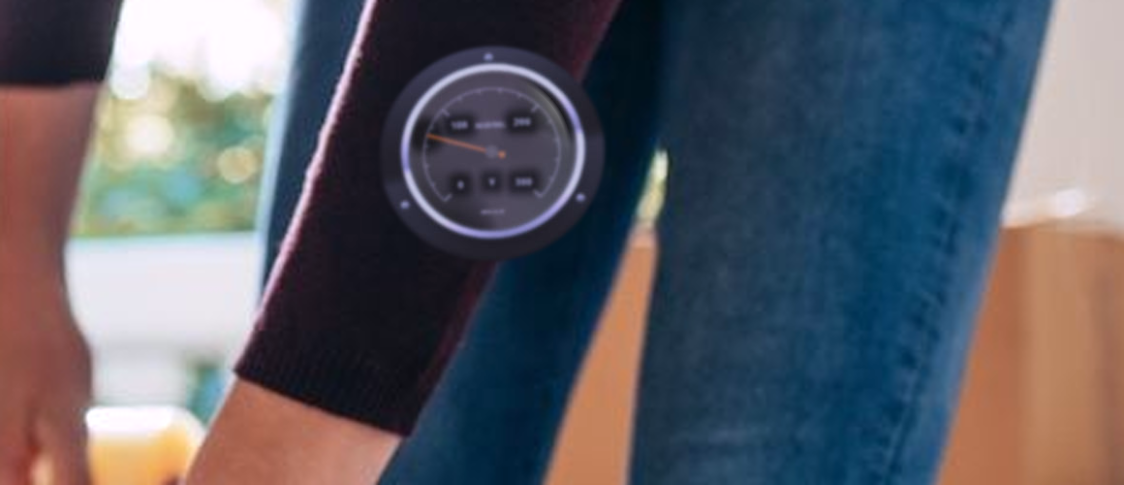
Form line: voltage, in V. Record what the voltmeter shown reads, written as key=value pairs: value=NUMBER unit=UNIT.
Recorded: value=70 unit=V
